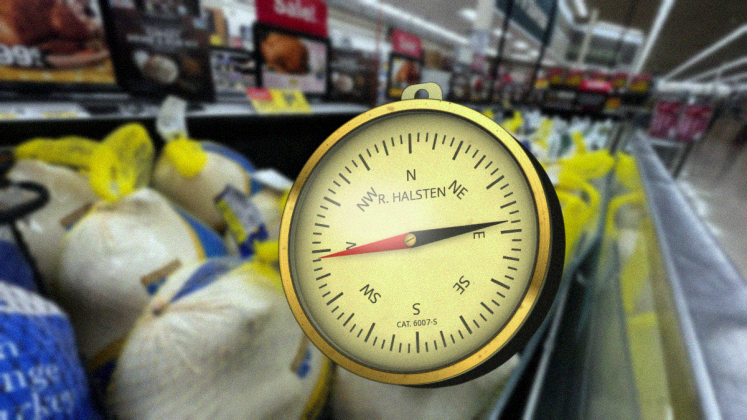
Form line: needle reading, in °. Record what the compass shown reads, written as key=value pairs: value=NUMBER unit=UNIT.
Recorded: value=265 unit=°
